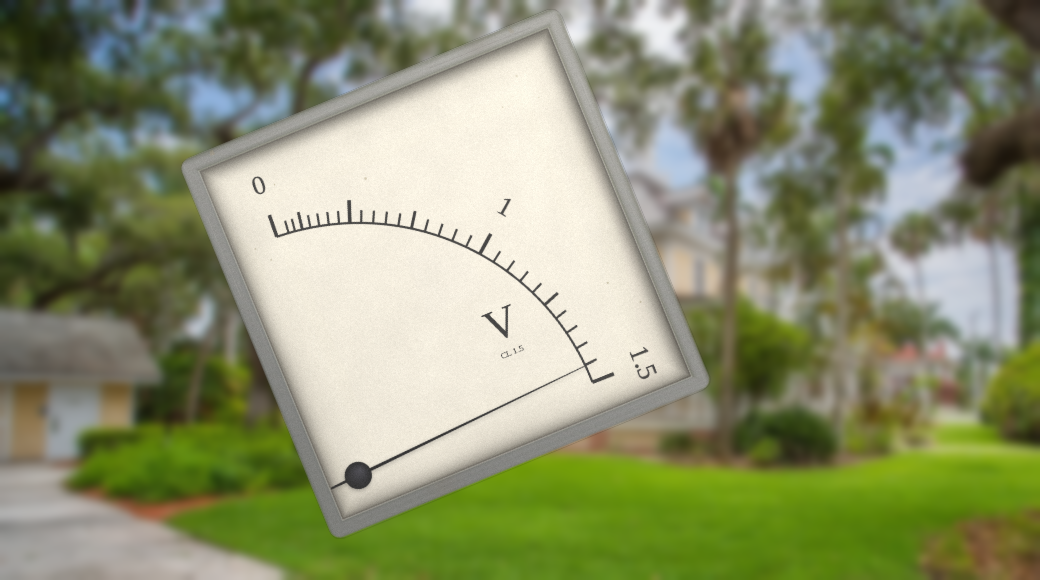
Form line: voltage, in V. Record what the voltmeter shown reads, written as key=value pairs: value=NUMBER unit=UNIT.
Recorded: value=1.45 unit=V
